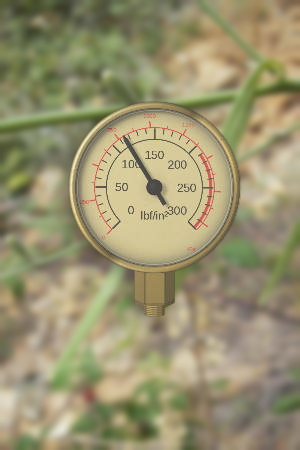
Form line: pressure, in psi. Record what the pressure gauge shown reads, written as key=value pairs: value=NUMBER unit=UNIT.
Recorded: value=115 unit=psi
